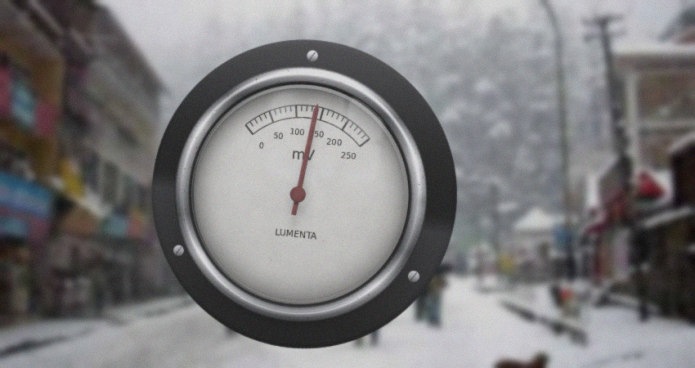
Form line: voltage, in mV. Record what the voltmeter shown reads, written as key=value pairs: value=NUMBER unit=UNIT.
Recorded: value=140 unit=mV
